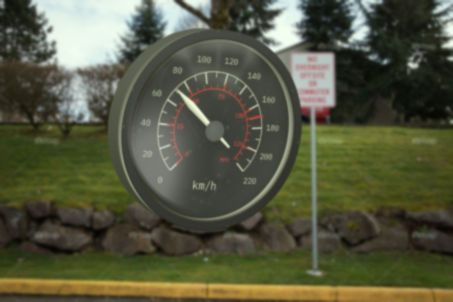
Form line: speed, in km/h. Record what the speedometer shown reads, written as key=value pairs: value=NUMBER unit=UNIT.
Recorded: value=70 unit=km/h
